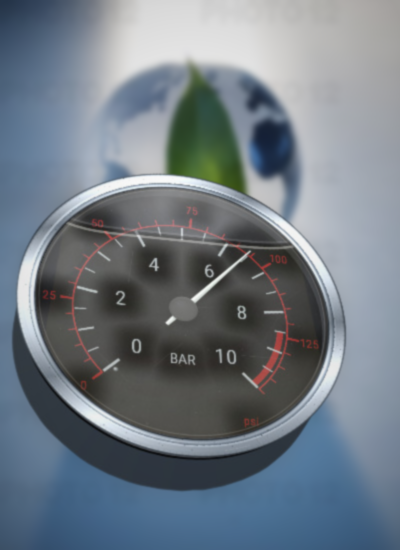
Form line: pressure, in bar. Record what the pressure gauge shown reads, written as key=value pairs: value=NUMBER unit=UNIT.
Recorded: value=6.5 unit=bar
